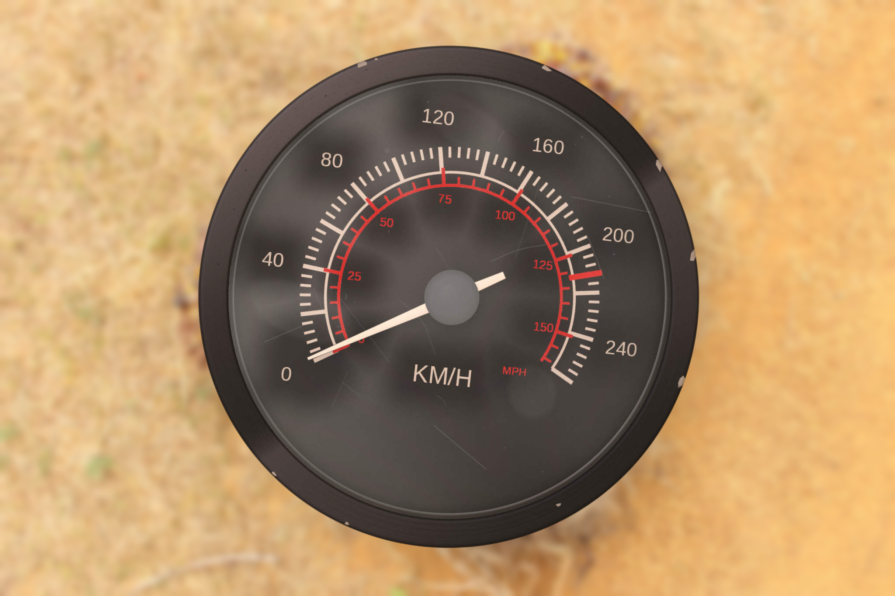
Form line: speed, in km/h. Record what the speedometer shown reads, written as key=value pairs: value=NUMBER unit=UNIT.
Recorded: value=2 unit=km/h
